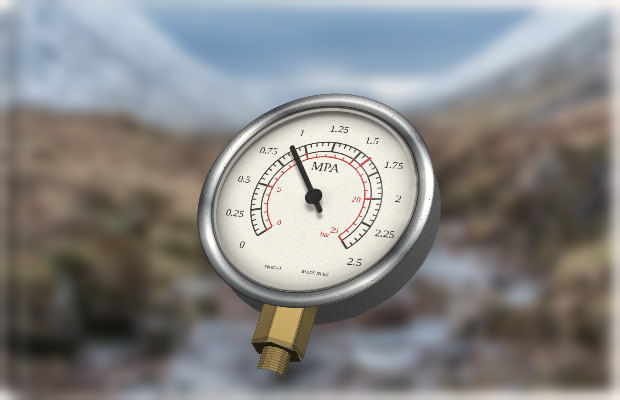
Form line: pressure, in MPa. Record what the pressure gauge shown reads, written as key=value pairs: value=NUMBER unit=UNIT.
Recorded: value=0.9 unit=MPa
